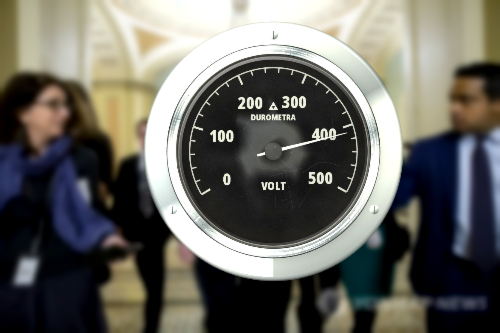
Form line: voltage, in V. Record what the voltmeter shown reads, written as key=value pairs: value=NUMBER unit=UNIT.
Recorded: value=410 unit=V
